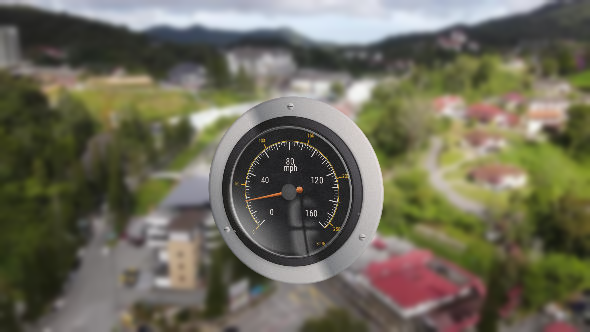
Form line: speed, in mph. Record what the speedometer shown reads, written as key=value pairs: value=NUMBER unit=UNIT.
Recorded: value=20 unit=mph
